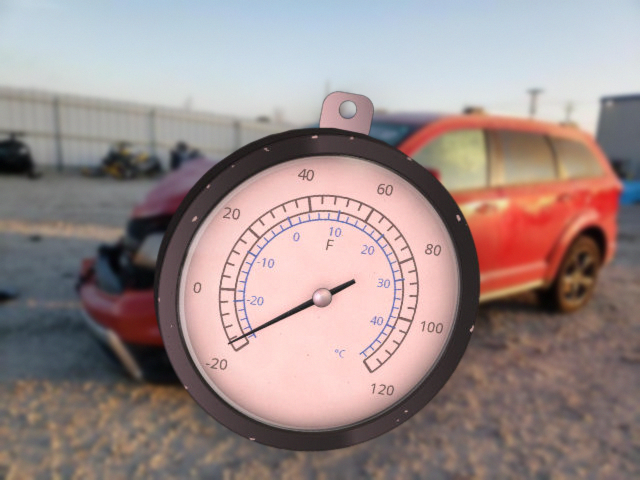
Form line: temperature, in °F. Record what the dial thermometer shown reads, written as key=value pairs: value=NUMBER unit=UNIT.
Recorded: value=-16 unit=°F
